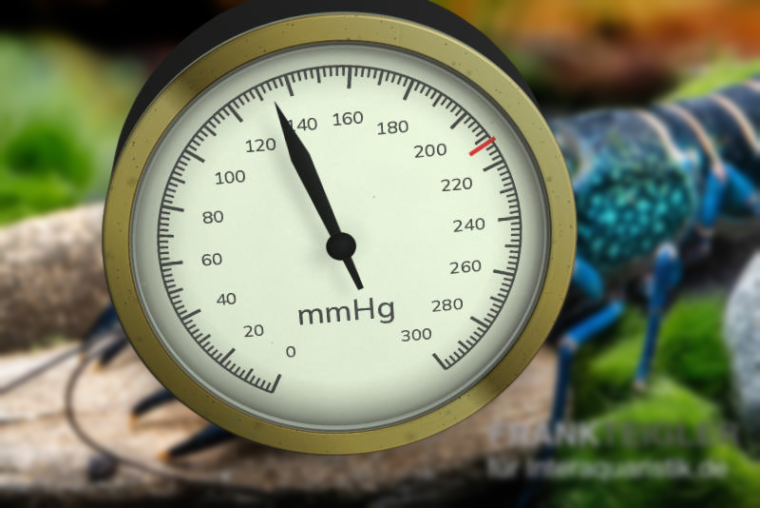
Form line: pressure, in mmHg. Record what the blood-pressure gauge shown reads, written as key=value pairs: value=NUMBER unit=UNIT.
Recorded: value=134 unit=mmHg
